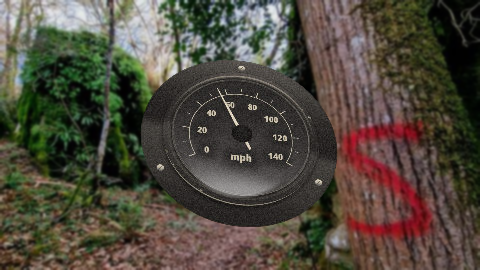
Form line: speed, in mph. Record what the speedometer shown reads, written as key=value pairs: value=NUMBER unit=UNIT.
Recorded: value=55 unit=mph
